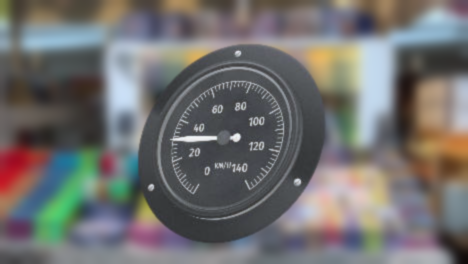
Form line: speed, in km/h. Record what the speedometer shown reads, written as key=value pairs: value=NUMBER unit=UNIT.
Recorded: value=30 unit=km/h
